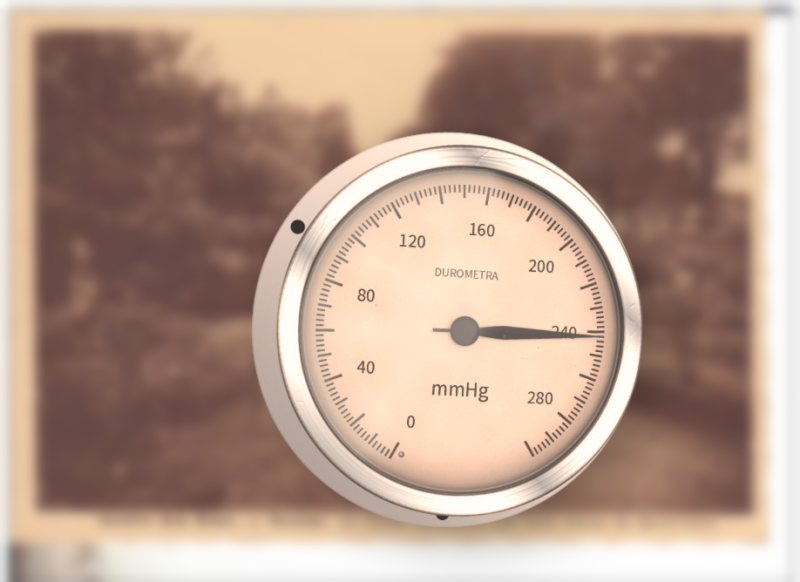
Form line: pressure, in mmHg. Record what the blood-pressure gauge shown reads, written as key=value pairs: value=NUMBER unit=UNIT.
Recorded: value=242 unit=mmHg
